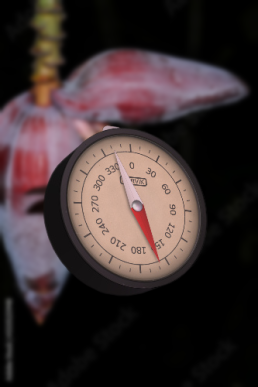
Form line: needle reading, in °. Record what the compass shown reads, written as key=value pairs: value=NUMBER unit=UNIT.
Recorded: value=160 unit=°
